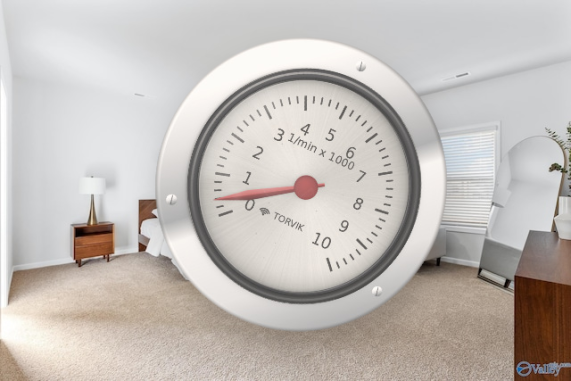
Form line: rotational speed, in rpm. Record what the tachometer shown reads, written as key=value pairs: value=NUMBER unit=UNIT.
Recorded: value=400 unit=rpm
